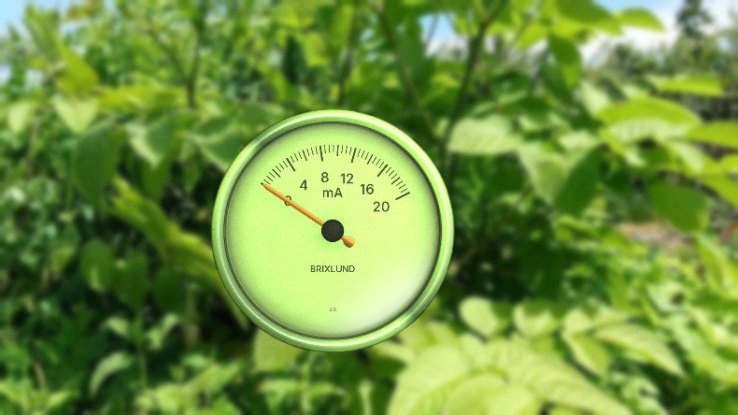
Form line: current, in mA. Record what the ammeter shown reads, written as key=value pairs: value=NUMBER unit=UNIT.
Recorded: value=0 unit=mA
